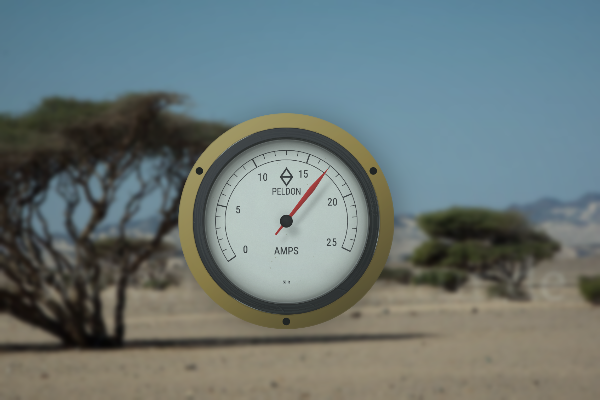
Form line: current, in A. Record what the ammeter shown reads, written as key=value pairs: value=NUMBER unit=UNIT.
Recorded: value=17 unit=A
